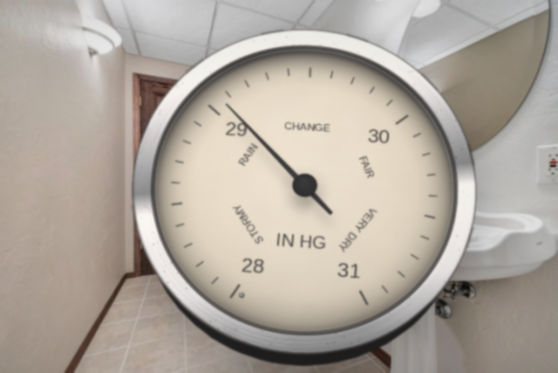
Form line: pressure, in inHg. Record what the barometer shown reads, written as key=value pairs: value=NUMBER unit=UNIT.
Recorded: value=29.05 unit=inHg
